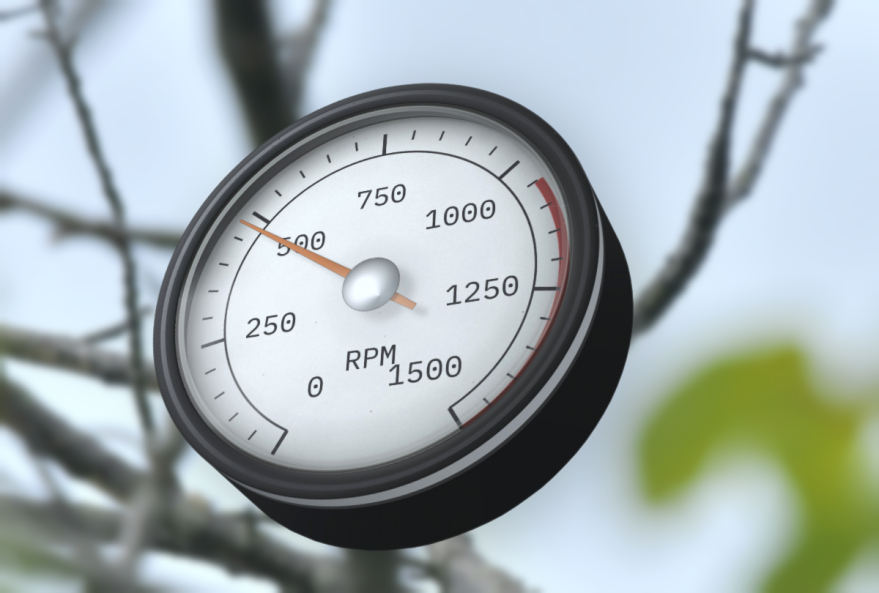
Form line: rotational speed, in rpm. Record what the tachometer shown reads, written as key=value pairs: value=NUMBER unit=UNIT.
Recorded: value=475 unit=rpm
